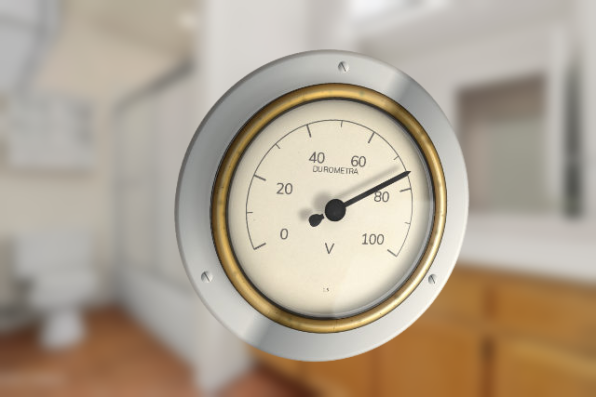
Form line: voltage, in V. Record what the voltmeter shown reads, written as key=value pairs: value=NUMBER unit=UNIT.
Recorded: value=75 unit=V
